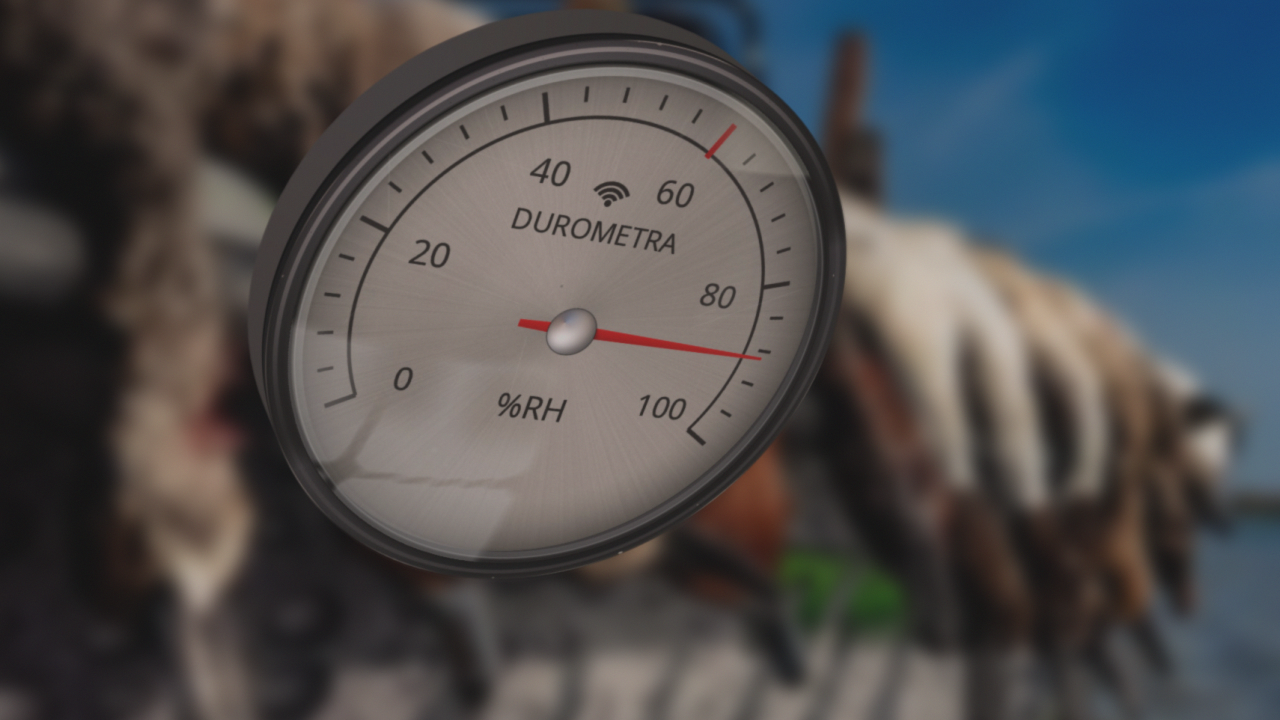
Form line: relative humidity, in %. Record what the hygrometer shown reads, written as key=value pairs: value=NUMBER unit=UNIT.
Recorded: value=88 unit=%
